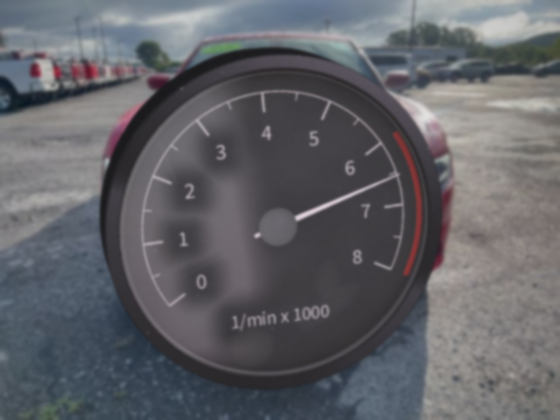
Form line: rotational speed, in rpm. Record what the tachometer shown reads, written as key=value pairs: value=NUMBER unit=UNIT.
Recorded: value=6500 unit=rpm
